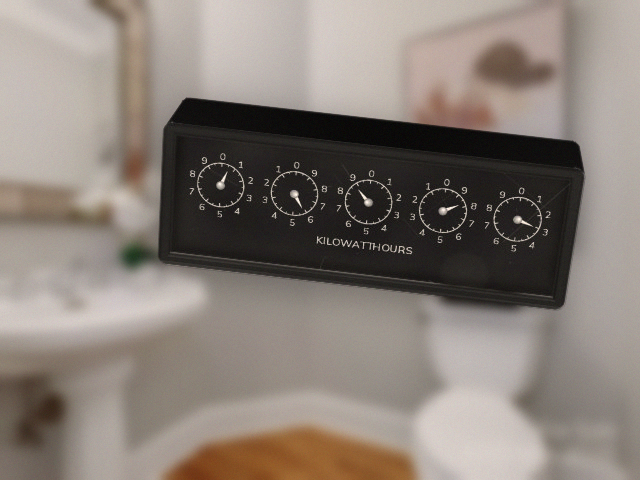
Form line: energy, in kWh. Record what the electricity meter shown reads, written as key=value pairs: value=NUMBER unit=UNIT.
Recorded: value=5883 unit=kWh
